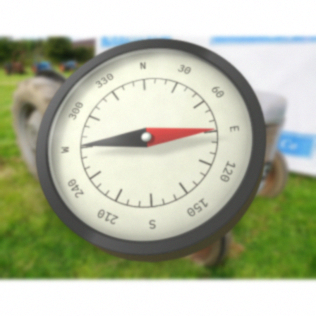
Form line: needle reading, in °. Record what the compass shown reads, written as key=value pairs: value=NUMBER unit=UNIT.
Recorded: value=90 unit=°
